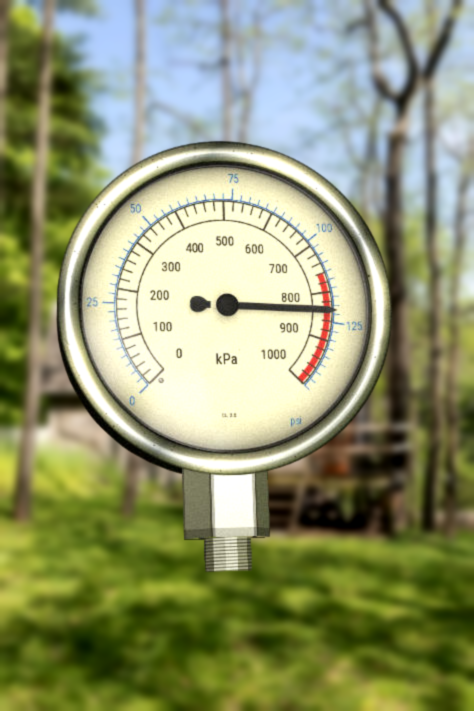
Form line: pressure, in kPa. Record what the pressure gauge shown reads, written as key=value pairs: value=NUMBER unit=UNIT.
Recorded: value=840 unit=kPa
